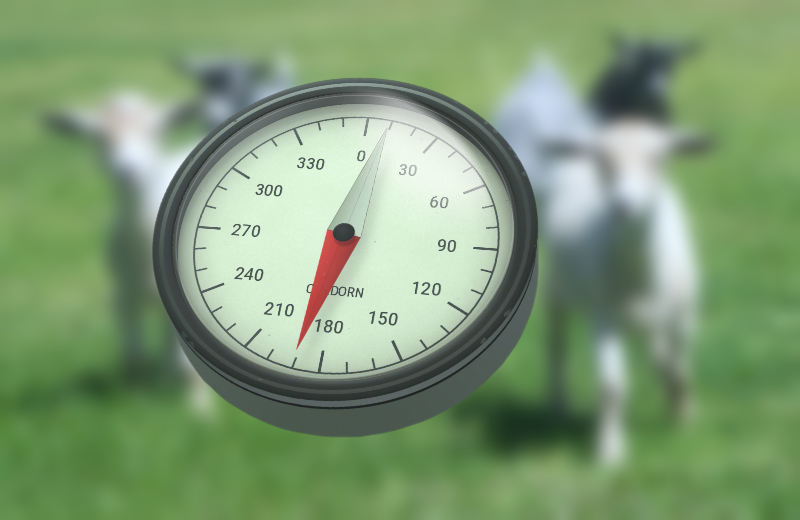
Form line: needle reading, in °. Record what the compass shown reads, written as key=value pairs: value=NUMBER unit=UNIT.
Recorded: value=190 unit=°
